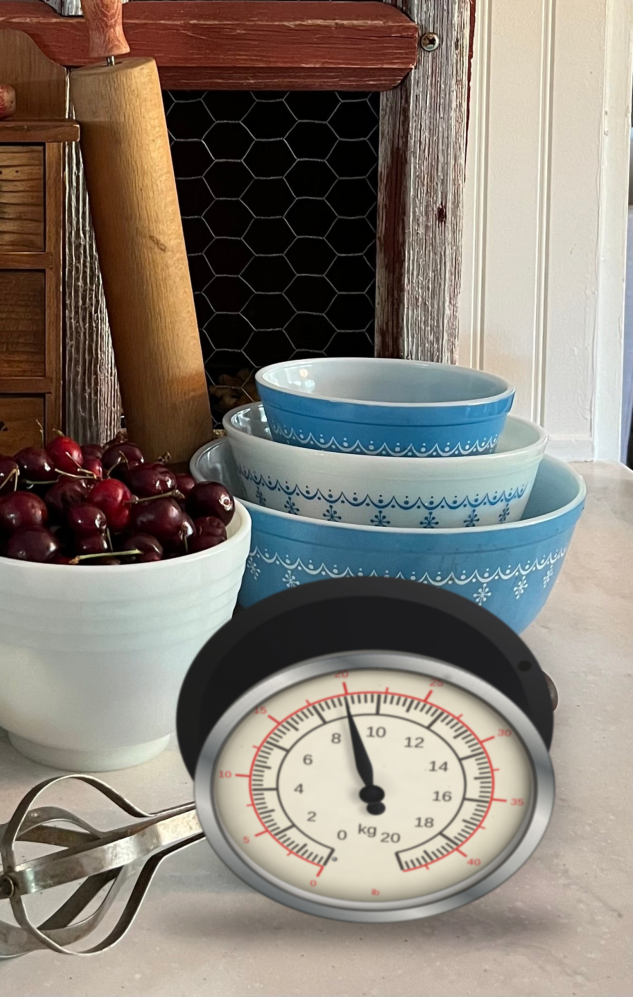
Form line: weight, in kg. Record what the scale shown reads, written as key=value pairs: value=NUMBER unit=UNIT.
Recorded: value=9 unit=kg
